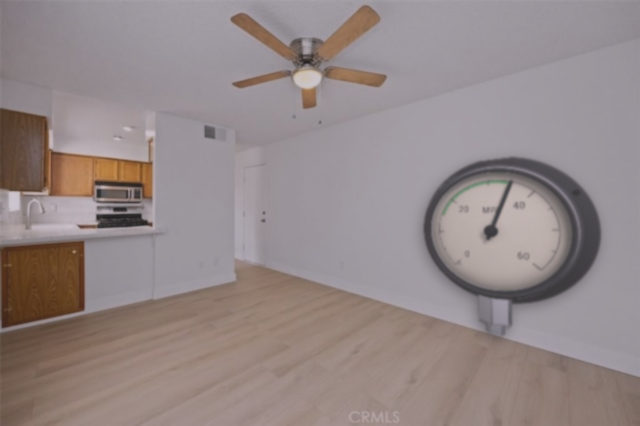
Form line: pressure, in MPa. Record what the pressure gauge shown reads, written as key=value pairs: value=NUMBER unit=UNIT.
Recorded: value=35 unit=MPa
